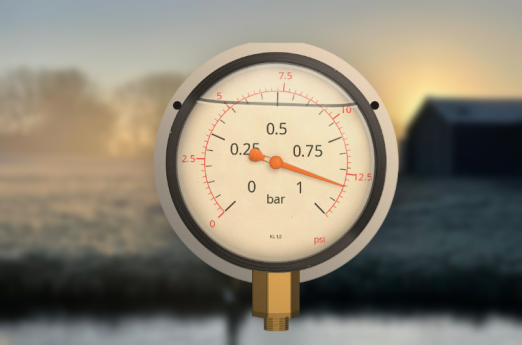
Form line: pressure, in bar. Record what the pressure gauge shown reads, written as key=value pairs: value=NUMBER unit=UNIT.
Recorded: value=0.9 unit=bar
